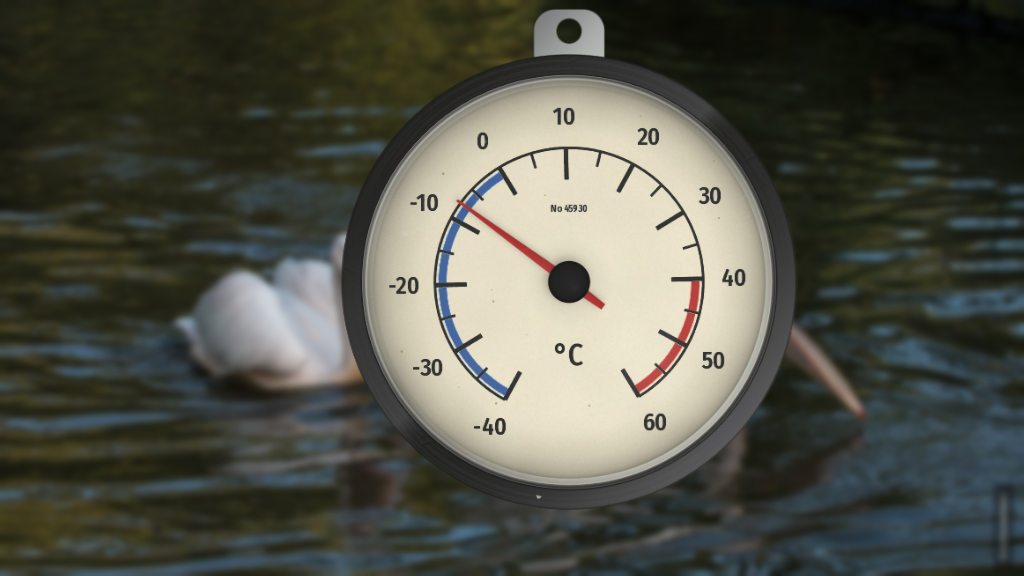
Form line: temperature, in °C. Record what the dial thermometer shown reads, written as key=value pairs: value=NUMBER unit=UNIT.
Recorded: value=-7.5 unit=°C
